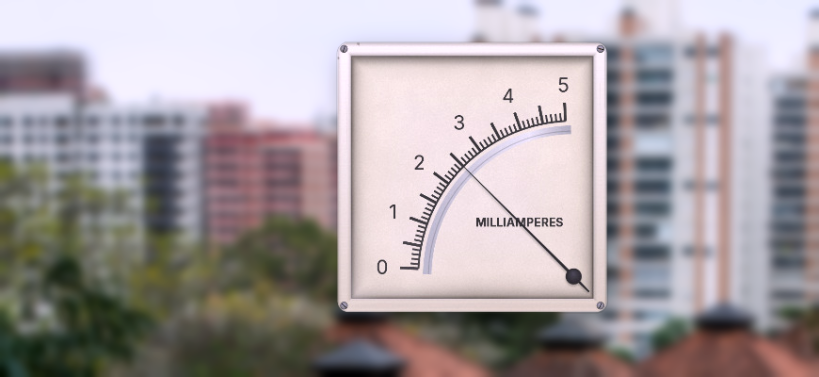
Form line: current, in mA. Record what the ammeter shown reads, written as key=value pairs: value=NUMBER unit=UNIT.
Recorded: value=2.5 unit=mA
